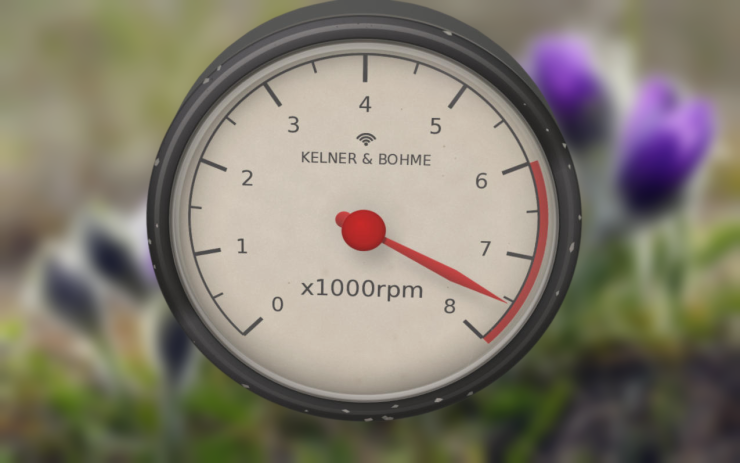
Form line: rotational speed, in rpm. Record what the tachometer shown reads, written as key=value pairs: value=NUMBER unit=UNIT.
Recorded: value=7500 unit=rpm
